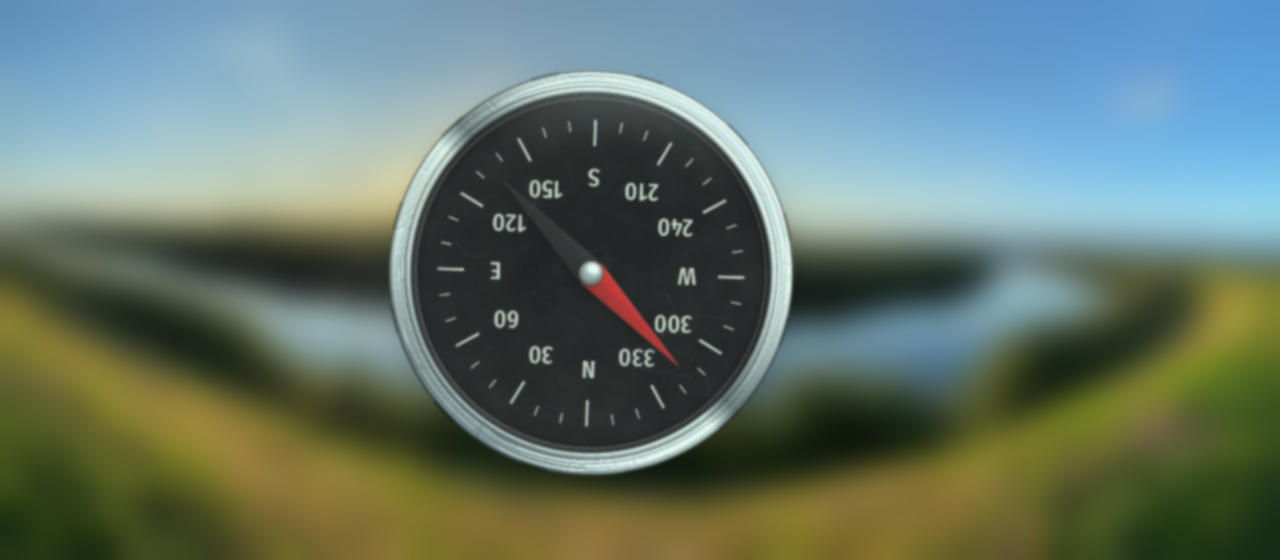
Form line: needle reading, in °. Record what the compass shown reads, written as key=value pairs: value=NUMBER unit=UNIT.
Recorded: value=315 unit=°
